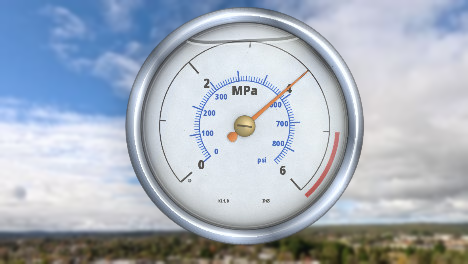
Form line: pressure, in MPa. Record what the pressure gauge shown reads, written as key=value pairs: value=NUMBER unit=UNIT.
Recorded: value=4 unit=MPa
